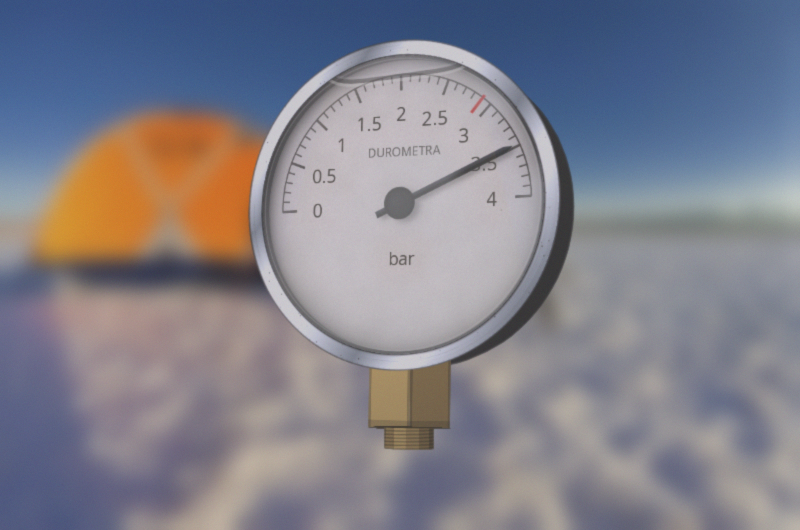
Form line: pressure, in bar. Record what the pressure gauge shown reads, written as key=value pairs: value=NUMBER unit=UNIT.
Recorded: value=3.5 unit=bar
